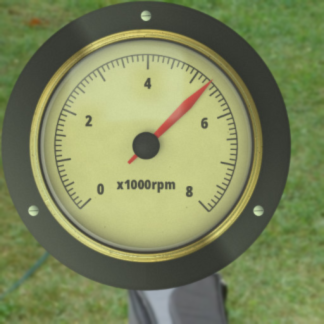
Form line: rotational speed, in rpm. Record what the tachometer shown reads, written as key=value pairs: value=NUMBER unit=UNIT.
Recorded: value=5300 unit=rpm
